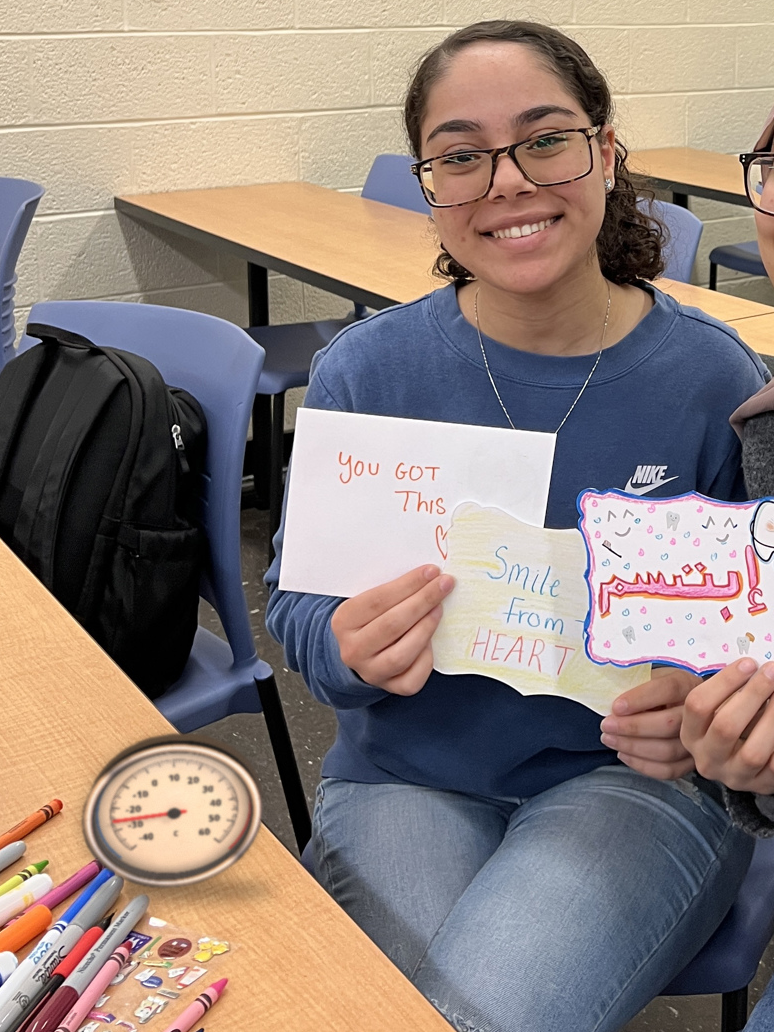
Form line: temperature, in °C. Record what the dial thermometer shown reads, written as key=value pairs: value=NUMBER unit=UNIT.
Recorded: value=-25 unit=°C
